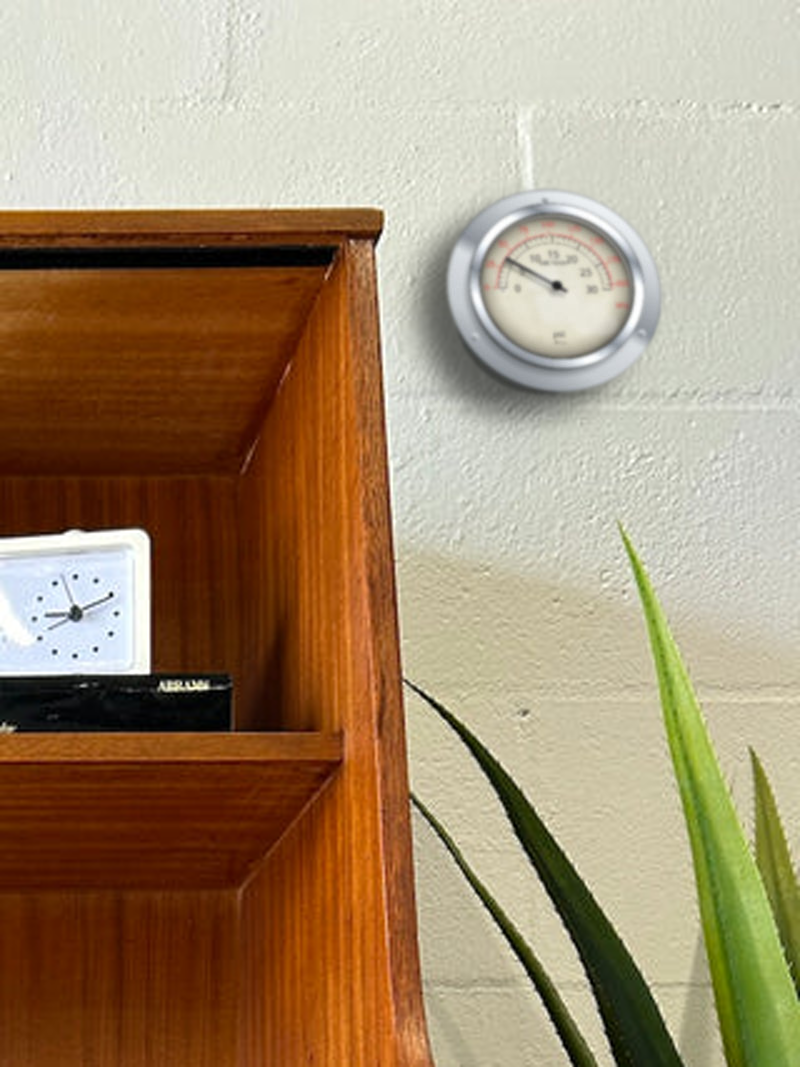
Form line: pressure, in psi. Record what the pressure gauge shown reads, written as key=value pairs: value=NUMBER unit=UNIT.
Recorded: value=5 unit=psi
